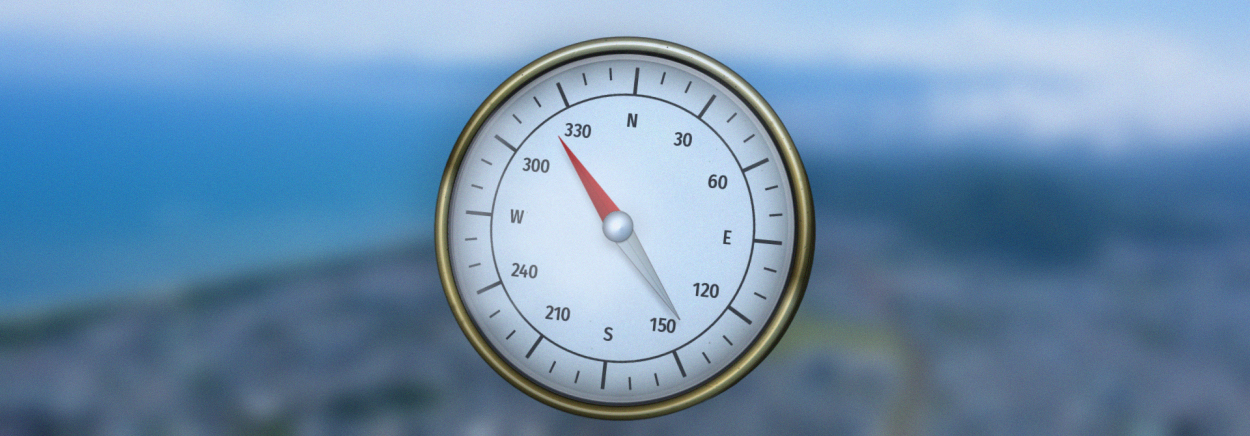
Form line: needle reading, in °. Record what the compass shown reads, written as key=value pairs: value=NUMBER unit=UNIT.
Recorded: value=320 unit=°
